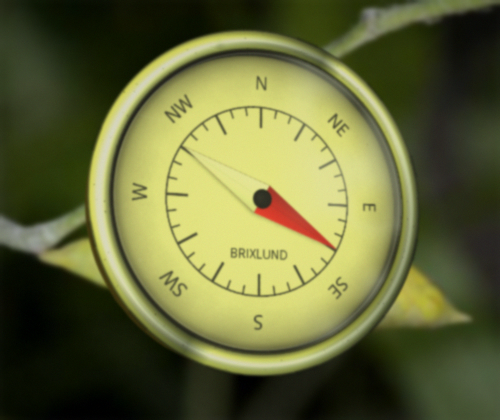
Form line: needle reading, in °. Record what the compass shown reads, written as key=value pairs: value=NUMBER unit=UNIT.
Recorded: value=120 unit=°
